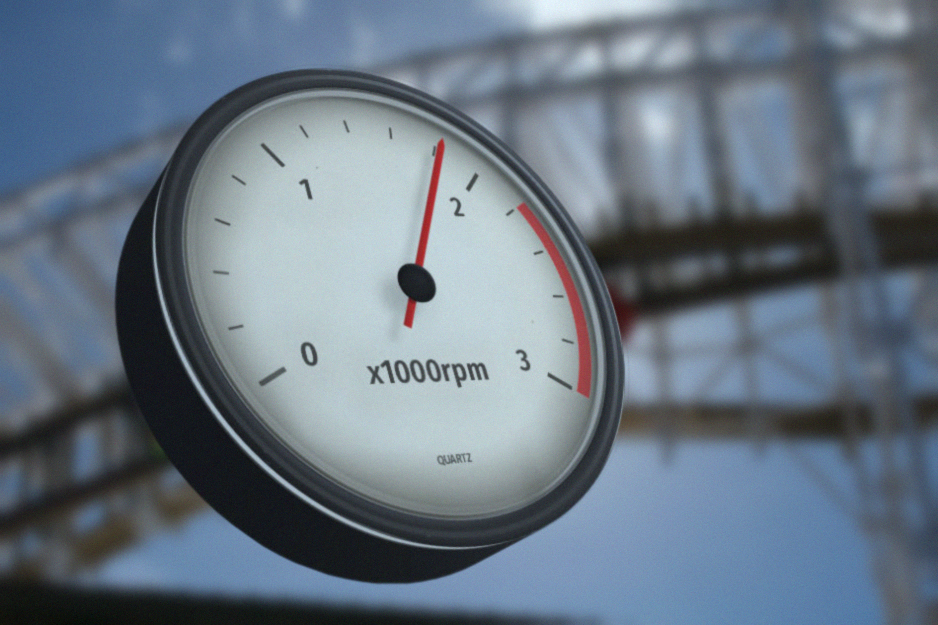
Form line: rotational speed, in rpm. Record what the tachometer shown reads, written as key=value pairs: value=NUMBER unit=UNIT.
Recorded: value=1800 unit=rpm
